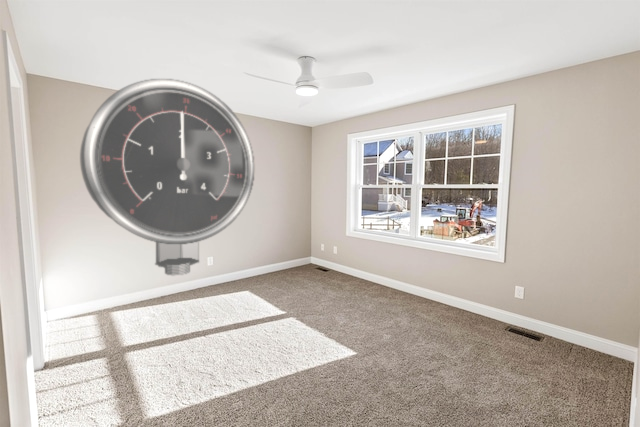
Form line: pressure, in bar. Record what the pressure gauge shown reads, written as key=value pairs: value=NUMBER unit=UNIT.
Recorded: value=2 unit=bar
